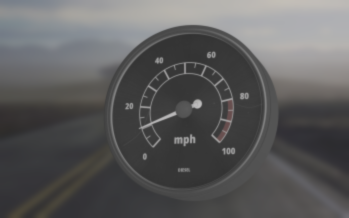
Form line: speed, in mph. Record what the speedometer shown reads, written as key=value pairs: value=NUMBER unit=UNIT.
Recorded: value=10 unit=mph
